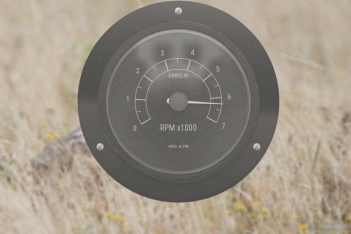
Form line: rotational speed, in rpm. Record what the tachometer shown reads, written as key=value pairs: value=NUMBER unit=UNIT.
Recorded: value=6250 unit=rpm
